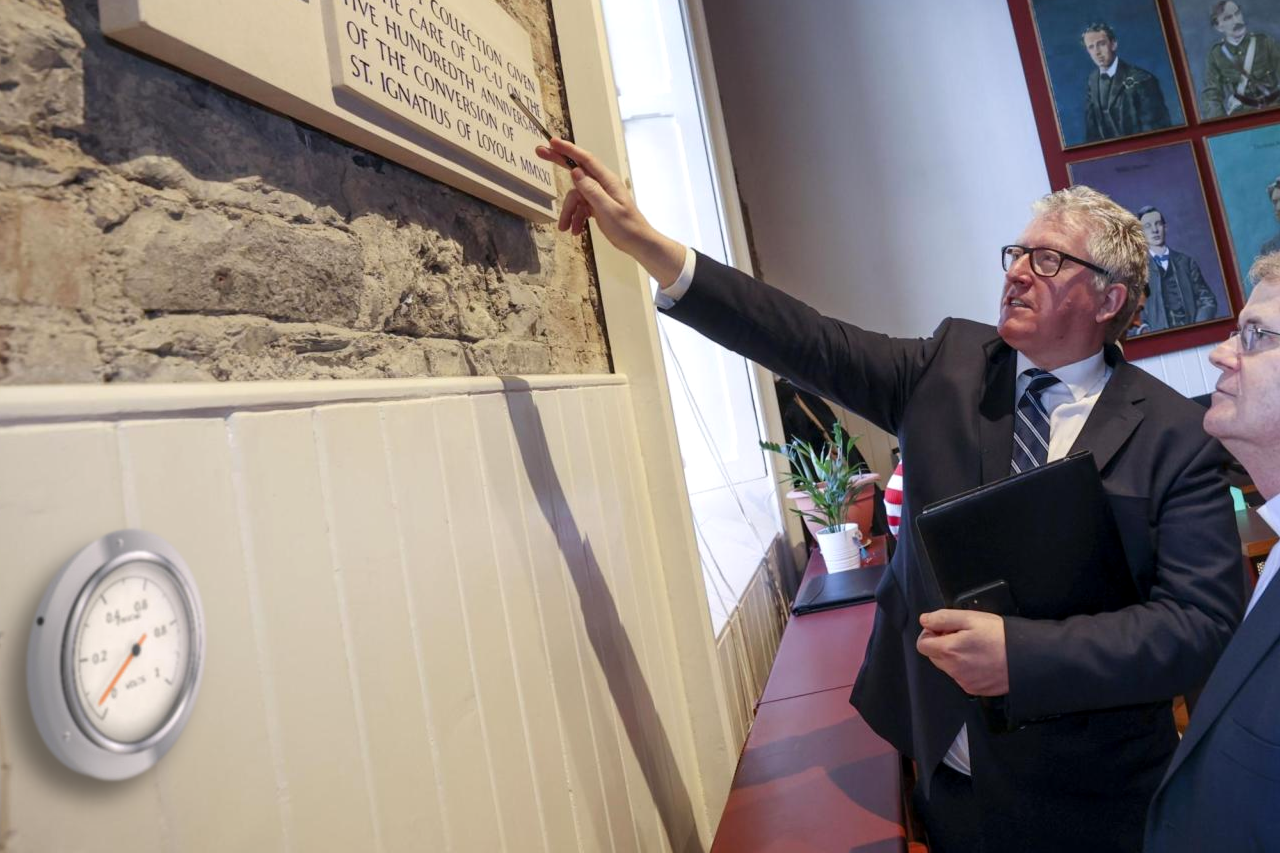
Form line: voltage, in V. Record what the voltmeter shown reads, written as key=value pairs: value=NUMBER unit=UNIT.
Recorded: value=0.05 unit=V
